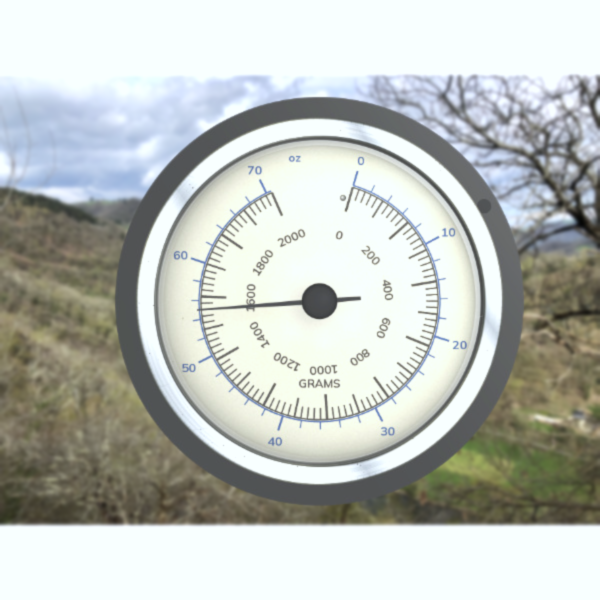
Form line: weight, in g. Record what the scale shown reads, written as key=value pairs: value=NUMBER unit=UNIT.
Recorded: value=1560 unit=g
